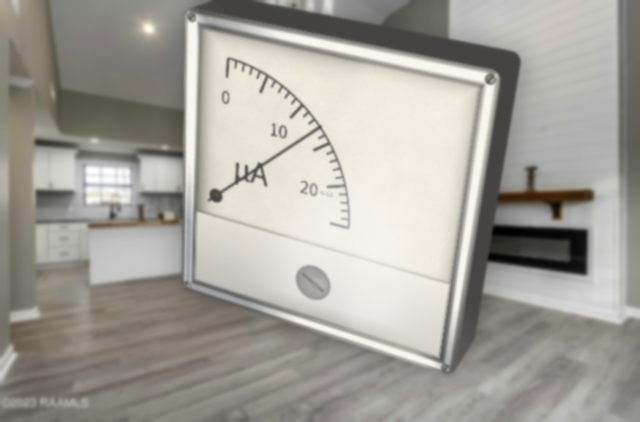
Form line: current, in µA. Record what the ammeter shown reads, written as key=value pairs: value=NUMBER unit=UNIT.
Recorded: value=13 unit=µA
